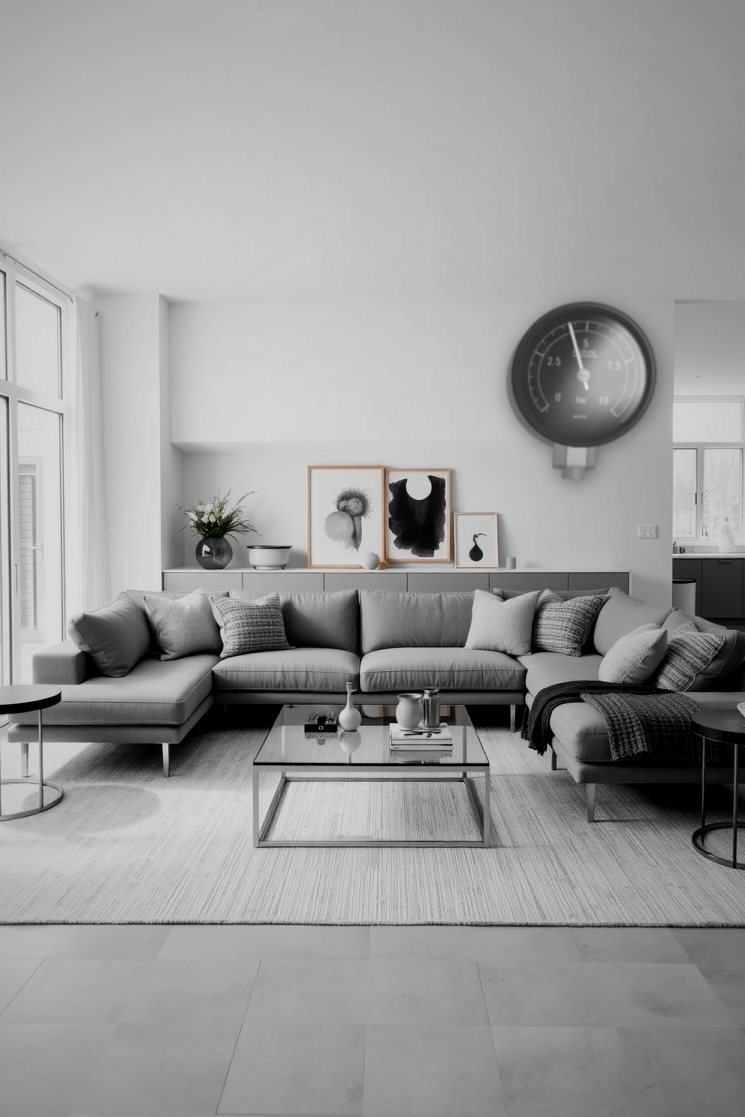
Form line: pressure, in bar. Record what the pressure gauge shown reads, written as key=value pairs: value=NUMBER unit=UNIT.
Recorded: value=4.25 unit=bar
